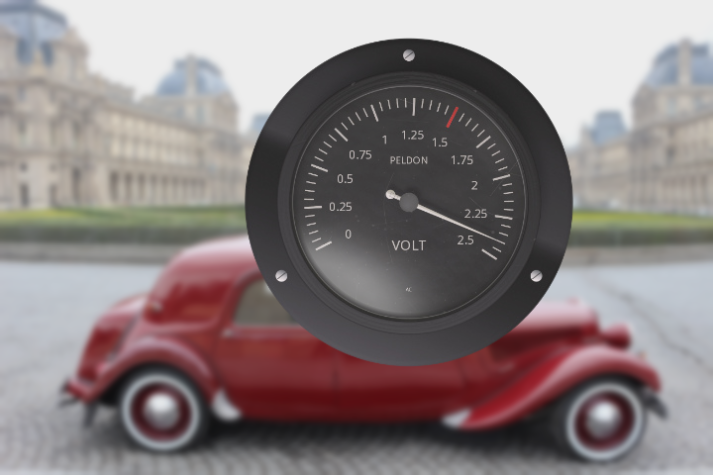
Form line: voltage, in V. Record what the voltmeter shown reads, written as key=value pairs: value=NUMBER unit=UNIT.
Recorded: value=2.4 unit=V
